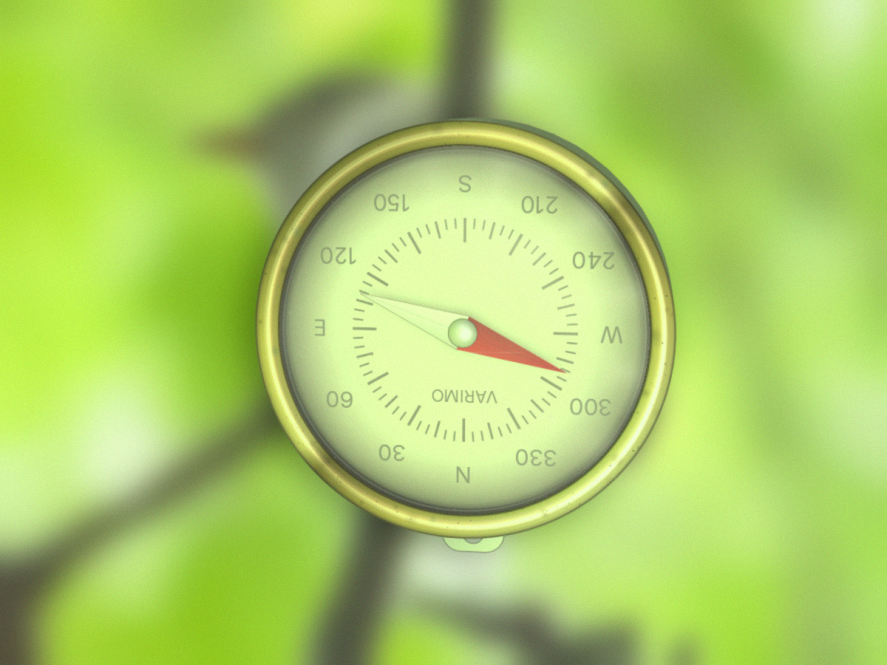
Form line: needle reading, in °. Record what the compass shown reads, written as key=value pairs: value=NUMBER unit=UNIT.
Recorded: value=290 unit=°
